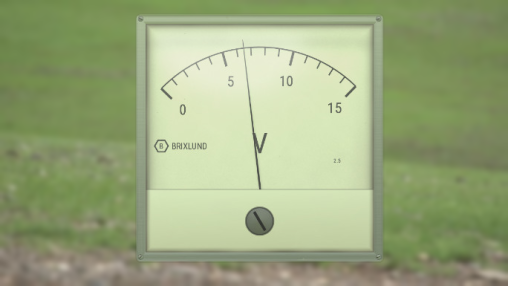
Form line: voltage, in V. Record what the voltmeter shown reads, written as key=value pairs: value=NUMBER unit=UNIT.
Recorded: value=6.5 unit=V
